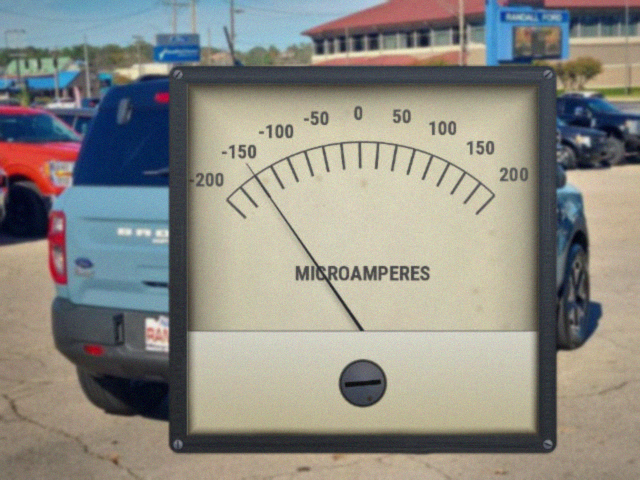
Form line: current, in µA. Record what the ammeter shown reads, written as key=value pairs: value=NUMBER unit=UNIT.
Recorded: value=-150 unit=µA
